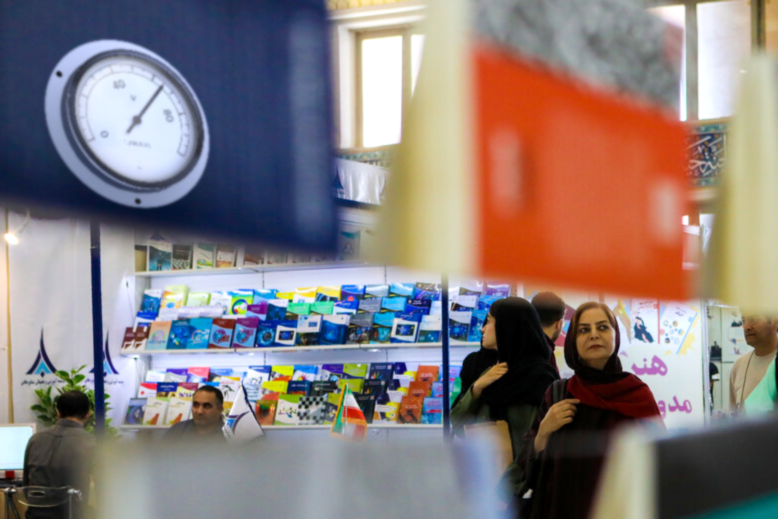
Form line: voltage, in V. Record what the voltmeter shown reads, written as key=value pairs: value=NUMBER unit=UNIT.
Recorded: value=65 unit=V
